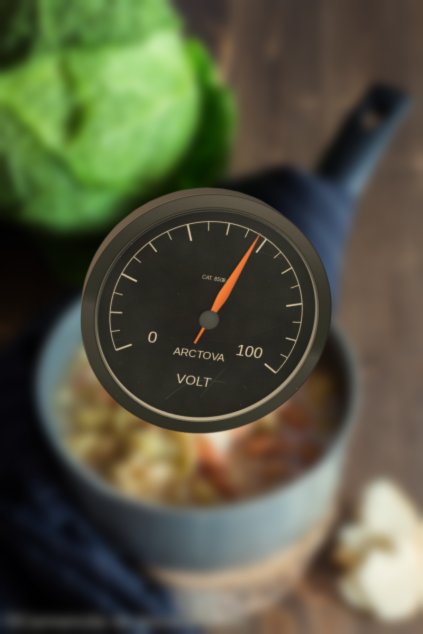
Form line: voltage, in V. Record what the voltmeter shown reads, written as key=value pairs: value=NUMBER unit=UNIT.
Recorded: value=57.5 unit=V
